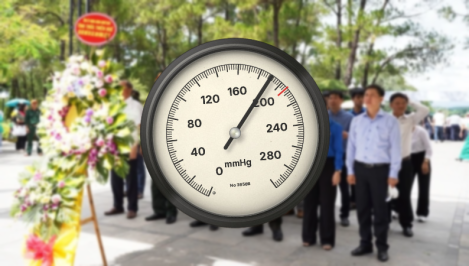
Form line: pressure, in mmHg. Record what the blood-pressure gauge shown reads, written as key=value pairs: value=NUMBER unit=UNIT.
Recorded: value=190 unit=mmHg
